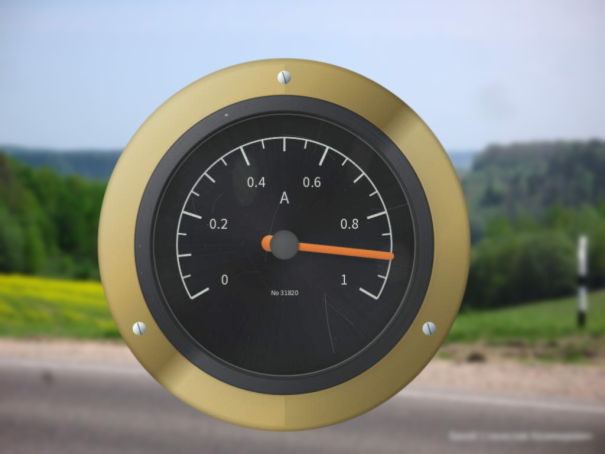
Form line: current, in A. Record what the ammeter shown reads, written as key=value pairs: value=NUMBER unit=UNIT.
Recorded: value=0.9 unit=A
